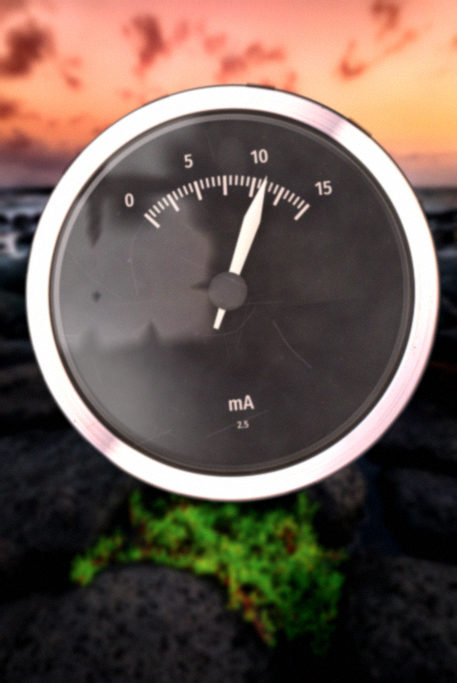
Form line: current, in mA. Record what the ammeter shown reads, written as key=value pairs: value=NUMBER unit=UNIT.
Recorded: value=11 unit=mA
